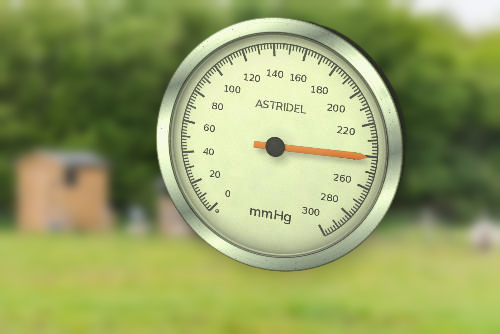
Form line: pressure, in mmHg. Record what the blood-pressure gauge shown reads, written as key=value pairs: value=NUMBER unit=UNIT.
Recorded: value=240 unit=mmHg
